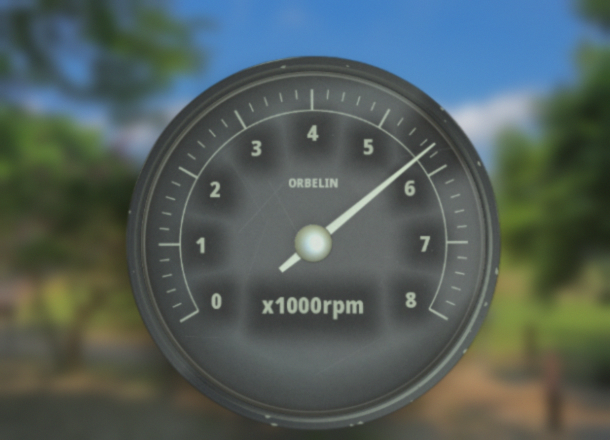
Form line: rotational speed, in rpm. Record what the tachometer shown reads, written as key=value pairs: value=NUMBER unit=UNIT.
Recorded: value=5700 unit=rpm
